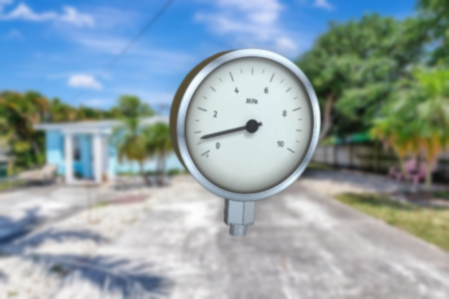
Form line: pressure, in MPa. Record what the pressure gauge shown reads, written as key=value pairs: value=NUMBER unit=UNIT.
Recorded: value=0.75 unit=MPa
